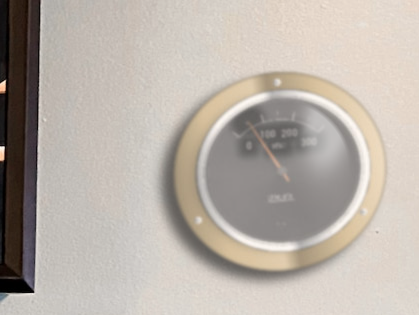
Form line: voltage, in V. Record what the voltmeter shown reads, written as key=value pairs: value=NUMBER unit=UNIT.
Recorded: value=50 unit=V
